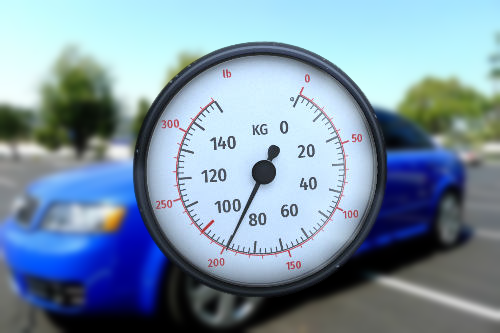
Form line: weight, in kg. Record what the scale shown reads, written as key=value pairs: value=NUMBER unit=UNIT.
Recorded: value=90 unit=kg
